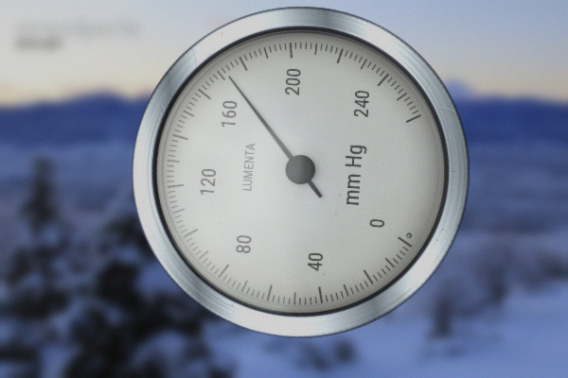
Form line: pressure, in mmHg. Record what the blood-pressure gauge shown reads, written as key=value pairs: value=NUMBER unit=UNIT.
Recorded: value=172 unit=mmHg
